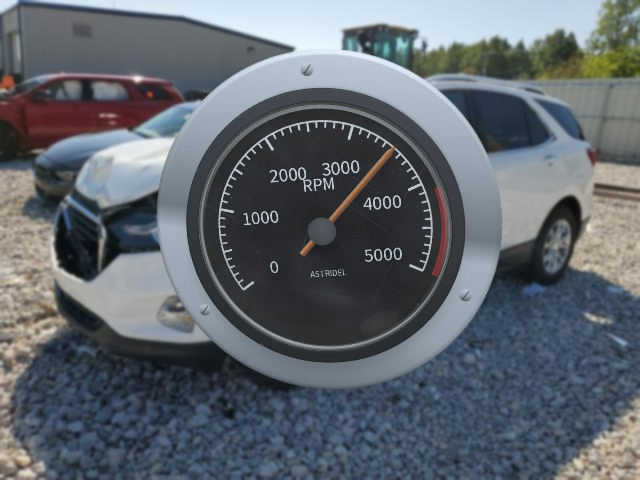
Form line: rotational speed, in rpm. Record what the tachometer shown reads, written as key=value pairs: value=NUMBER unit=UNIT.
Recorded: value=3500 unit=rpm
